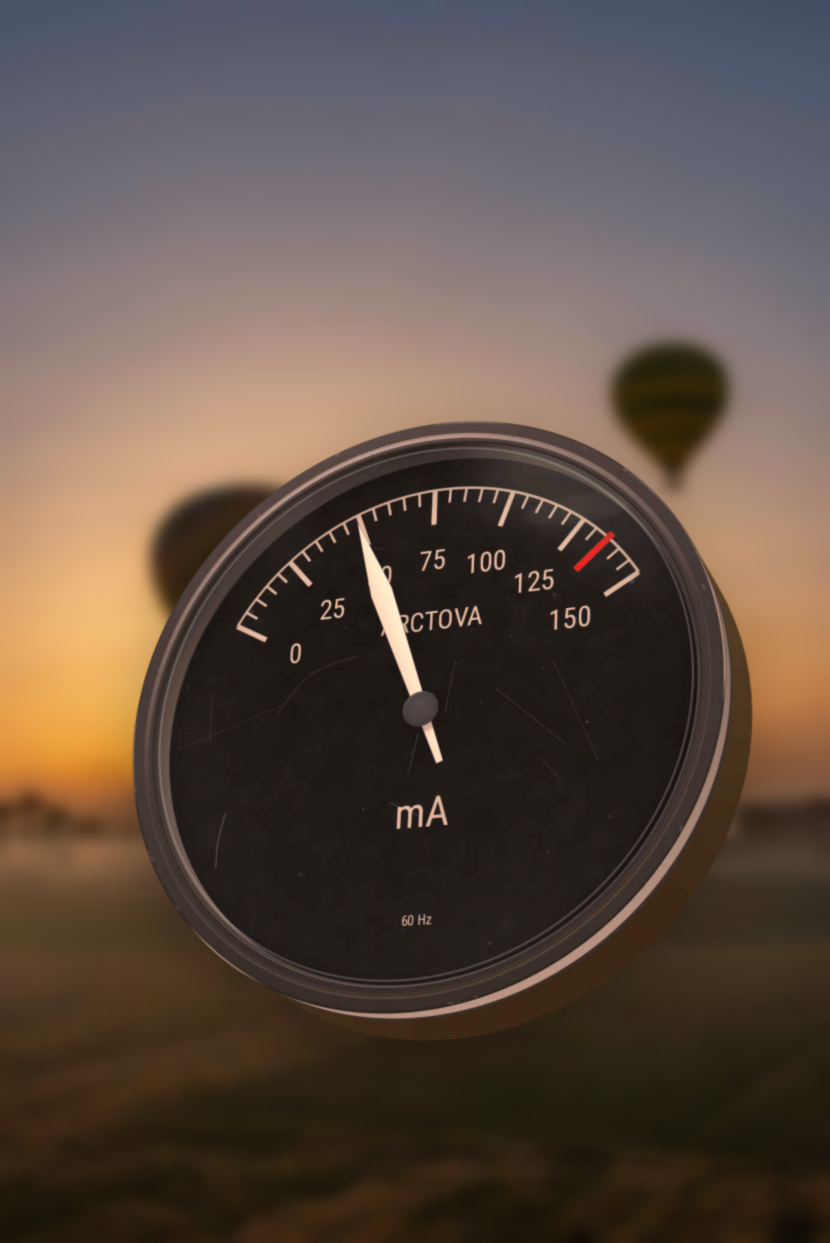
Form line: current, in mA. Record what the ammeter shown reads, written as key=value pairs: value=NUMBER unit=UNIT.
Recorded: value=50 unit=mA
